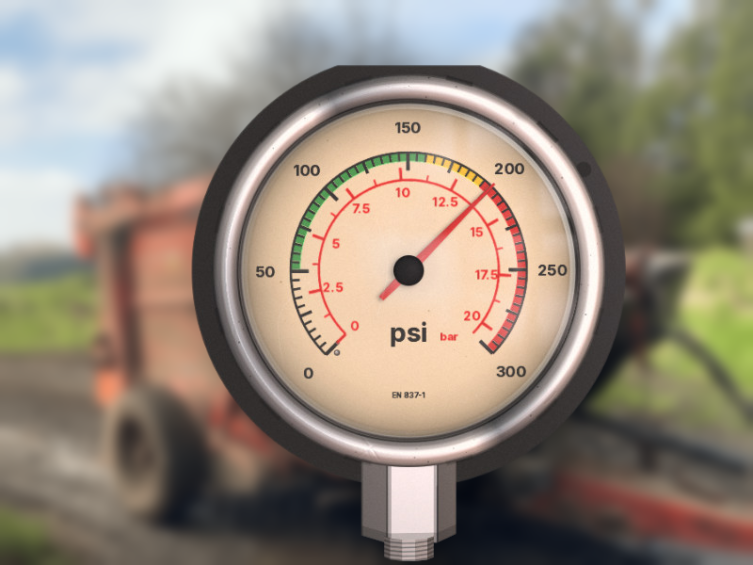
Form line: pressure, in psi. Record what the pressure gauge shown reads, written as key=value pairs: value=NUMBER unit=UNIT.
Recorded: value=200 unit=psi
